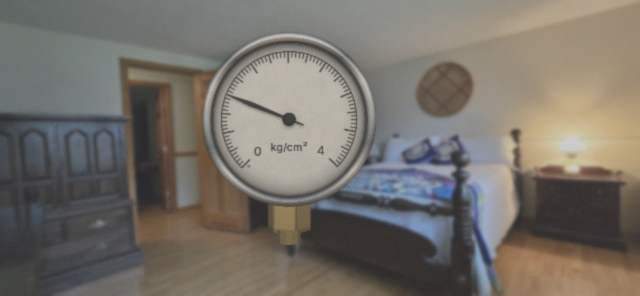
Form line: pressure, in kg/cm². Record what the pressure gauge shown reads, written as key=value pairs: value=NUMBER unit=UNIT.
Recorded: value=1 unit=kg/cm²
